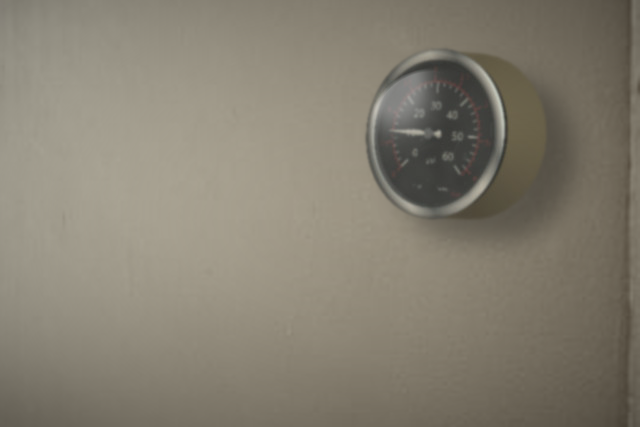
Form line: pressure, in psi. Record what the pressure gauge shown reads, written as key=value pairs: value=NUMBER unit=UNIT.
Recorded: value=10 unit=psi
